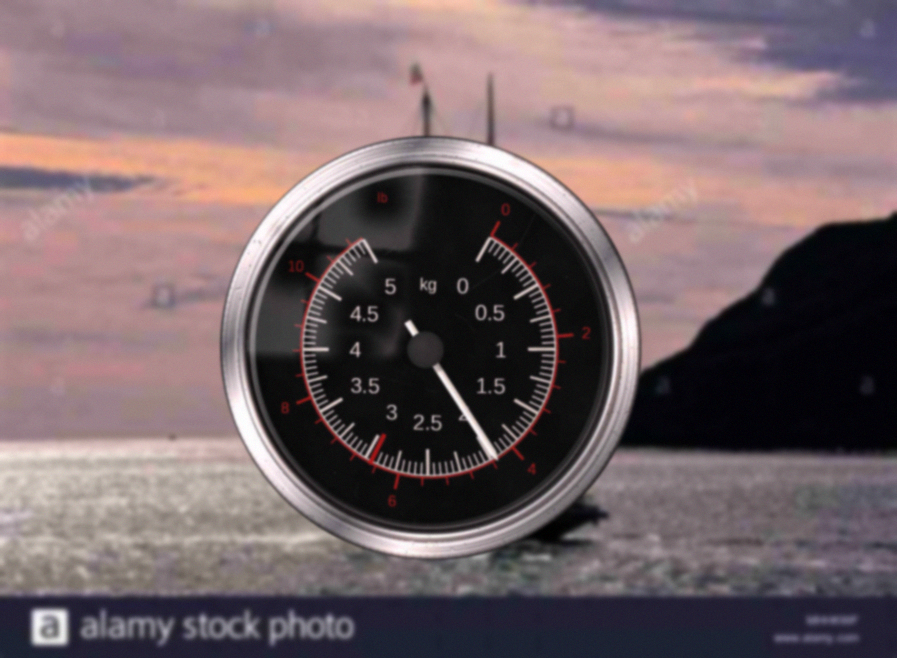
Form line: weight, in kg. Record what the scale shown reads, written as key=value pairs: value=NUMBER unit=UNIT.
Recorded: value=1.95 unit=kg
